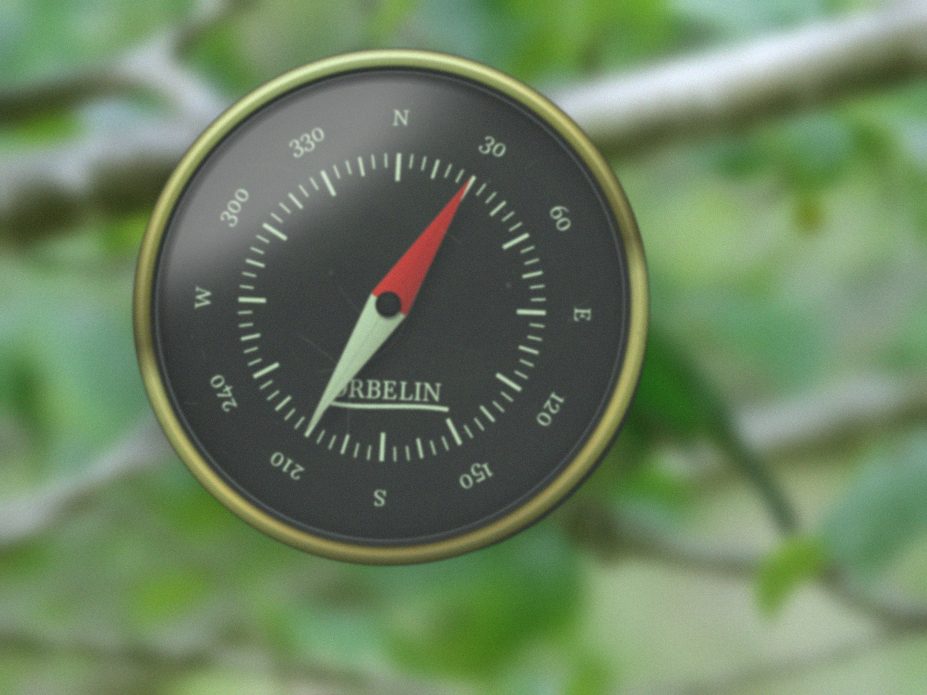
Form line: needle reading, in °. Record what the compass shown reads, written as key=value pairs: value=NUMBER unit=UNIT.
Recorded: value=30 unit=°
